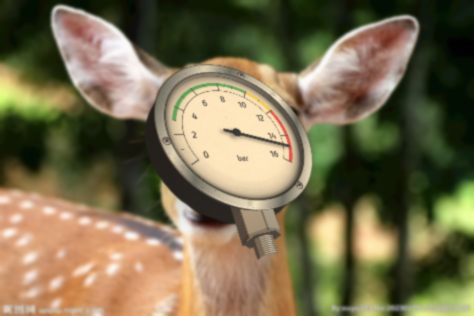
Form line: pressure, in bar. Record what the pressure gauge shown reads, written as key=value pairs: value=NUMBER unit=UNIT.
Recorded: value=15 unit=bar
